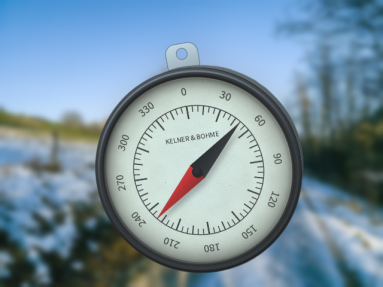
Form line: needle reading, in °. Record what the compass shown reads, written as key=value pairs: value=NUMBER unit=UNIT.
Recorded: value=230 unit=°
